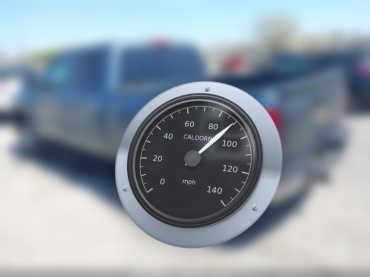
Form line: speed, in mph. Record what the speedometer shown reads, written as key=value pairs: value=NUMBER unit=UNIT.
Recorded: value=90 unit=mph
